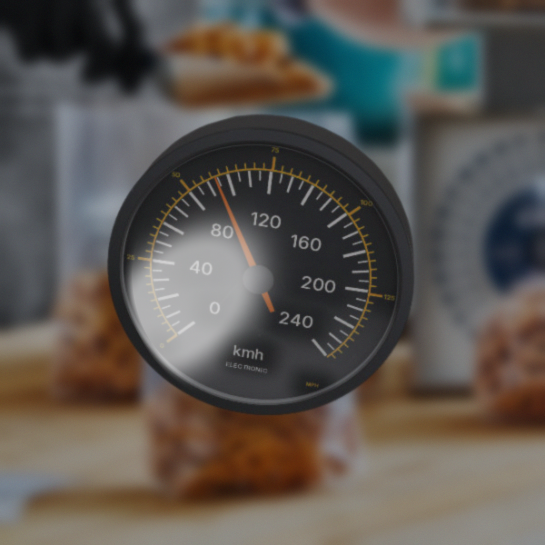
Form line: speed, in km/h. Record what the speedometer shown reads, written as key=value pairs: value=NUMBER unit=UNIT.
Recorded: value=95 unit=km/h
